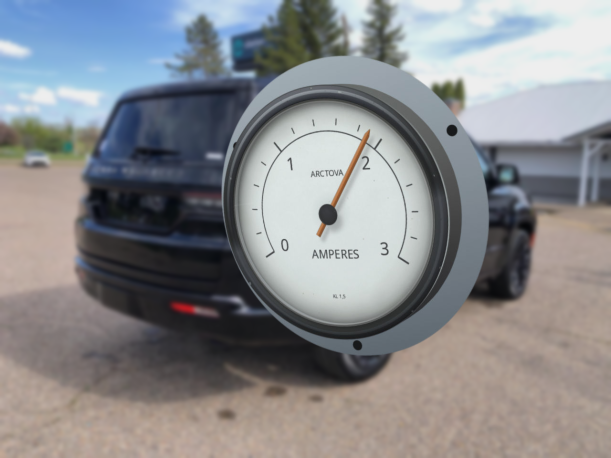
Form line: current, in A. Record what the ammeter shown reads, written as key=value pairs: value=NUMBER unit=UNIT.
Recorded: value=1.9 unit=A
